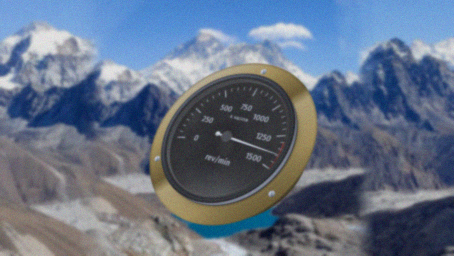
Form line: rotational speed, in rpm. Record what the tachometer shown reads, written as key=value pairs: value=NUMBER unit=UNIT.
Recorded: value=1400 unit=rpm
